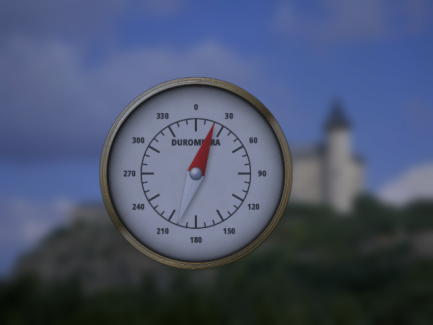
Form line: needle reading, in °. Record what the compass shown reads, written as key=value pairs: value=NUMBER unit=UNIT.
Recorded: value=20 unit=°
